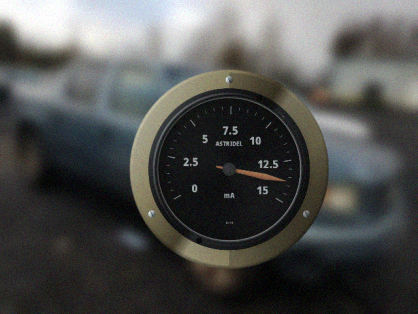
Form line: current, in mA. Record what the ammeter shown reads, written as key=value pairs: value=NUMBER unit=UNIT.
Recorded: value=13.75 unit=mA
